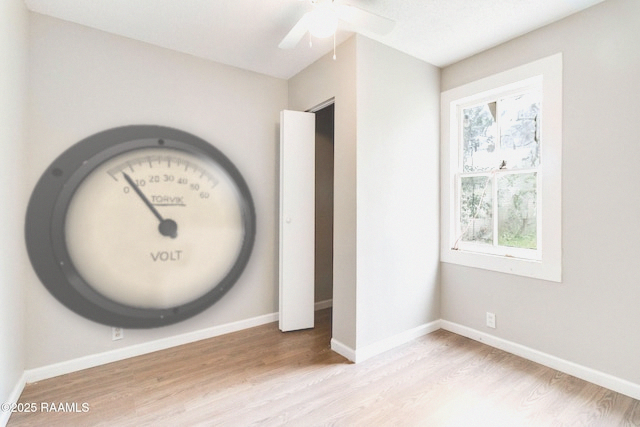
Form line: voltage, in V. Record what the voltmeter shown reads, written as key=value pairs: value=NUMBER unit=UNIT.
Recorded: value=5 unit=V
